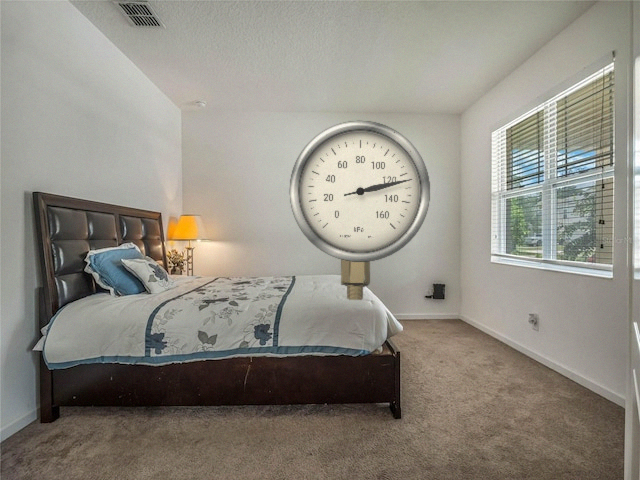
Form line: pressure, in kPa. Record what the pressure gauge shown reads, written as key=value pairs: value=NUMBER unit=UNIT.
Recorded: value=125 unit=kPa
